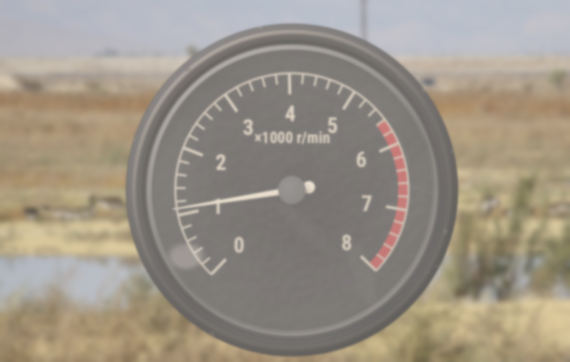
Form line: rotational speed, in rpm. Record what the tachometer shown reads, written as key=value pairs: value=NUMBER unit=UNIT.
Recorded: value=1100 unit=rpm
